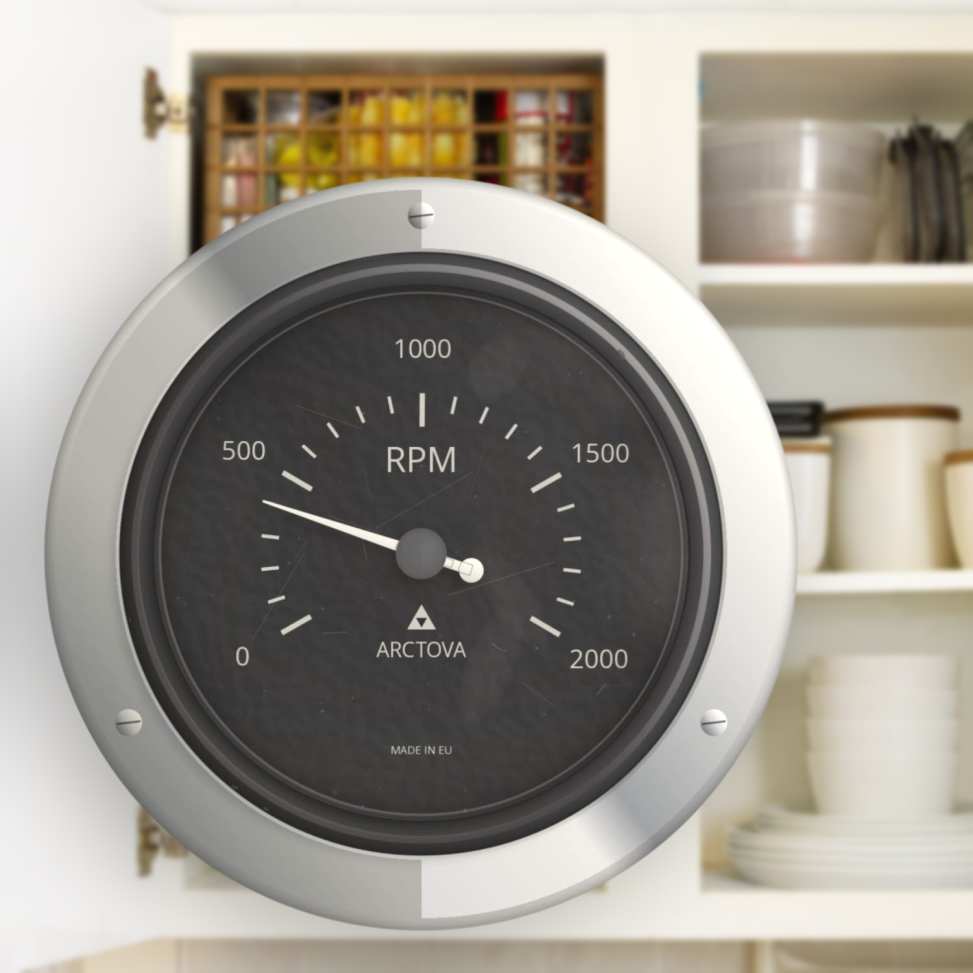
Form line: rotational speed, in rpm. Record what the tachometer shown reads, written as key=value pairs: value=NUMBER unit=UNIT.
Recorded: value=400 unit=rpm
